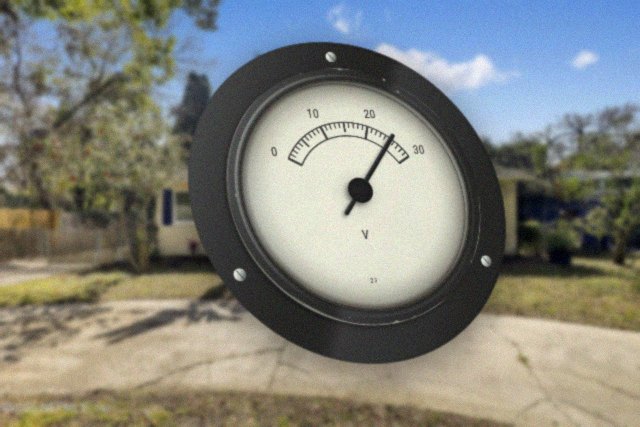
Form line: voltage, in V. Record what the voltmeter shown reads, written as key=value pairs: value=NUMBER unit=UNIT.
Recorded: value=25 unit=V
